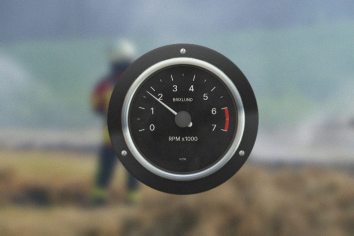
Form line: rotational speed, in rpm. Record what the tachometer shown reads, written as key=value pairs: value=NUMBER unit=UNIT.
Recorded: value=1750 unit=rpm
